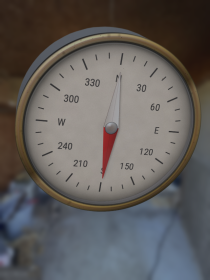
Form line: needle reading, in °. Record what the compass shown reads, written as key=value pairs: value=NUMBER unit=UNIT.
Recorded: value=180 unit=°
